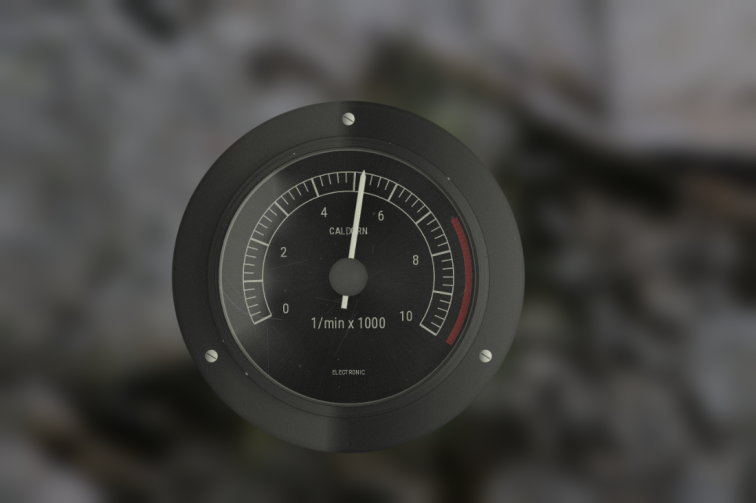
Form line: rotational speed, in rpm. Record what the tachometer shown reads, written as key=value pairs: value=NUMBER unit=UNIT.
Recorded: value=5200 unit=rpm
